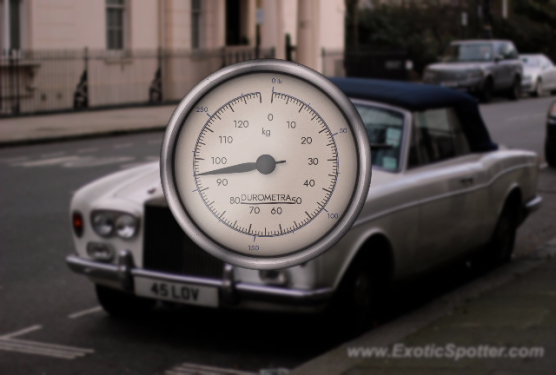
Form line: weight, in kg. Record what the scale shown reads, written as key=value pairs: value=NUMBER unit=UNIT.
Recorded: value=95 unit=kg
